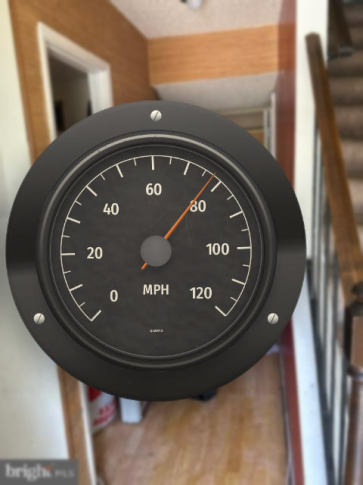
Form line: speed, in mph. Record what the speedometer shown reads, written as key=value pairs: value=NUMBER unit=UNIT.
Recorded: value=77.5 unit=mph
